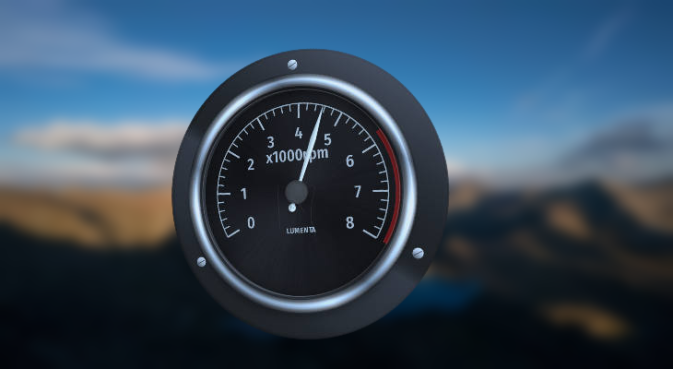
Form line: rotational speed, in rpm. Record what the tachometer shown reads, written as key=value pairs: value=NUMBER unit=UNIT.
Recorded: value=4600 unit=rpm
